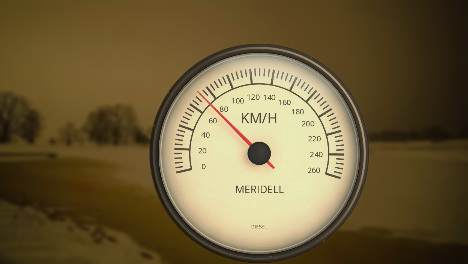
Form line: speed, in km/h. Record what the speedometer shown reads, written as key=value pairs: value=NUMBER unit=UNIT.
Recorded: value=72 unit=km/h
